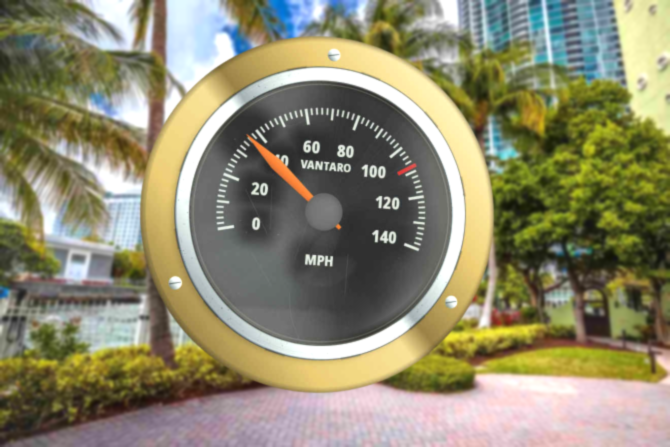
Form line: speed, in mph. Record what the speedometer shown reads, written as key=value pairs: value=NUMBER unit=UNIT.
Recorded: value=36 unit=mph
